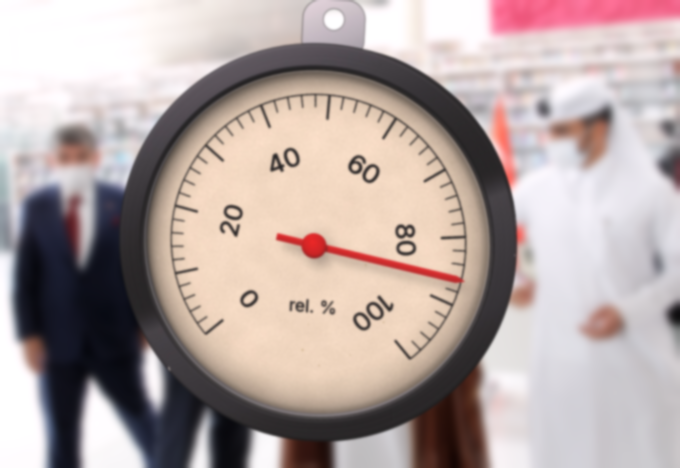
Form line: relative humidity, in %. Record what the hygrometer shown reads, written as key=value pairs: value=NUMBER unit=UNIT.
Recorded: value=86 unit=%
